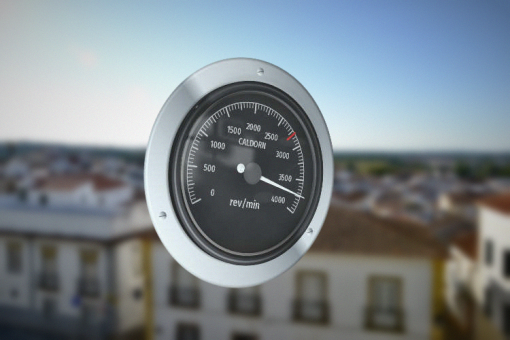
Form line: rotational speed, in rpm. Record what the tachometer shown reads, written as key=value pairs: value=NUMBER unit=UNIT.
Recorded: value=3750 unit=rpm
